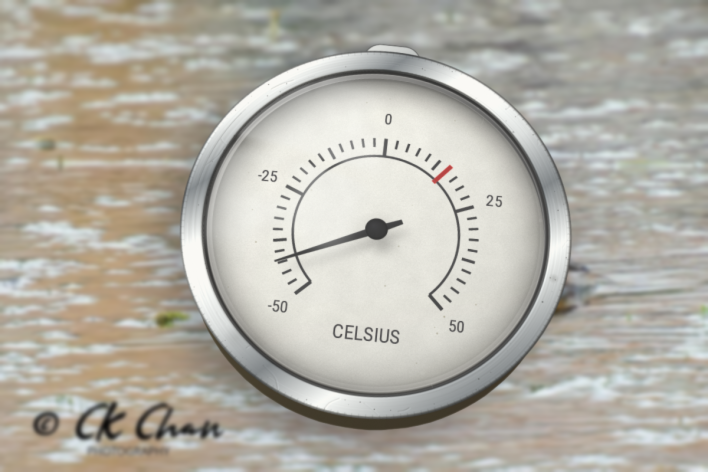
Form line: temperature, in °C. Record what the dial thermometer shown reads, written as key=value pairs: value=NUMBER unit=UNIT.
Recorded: value=-42.5 unit=°C
